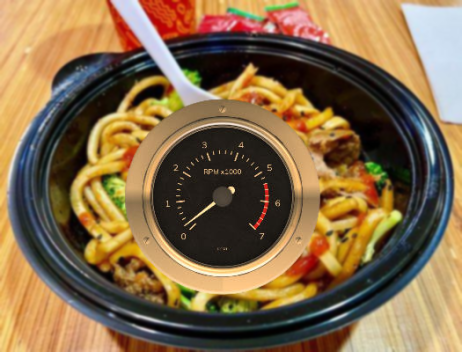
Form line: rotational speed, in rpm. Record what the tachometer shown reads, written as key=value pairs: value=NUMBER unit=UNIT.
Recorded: value=200 unit=rpm
